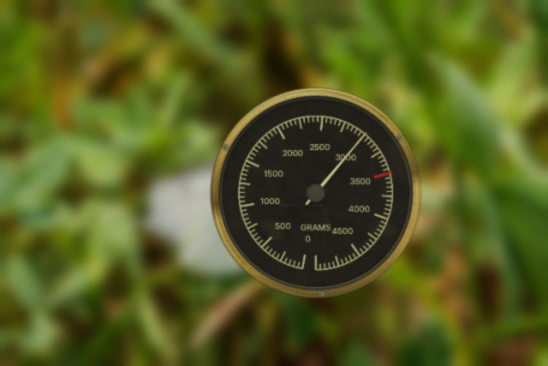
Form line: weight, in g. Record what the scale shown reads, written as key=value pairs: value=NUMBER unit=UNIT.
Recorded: value=3000 unit=g
